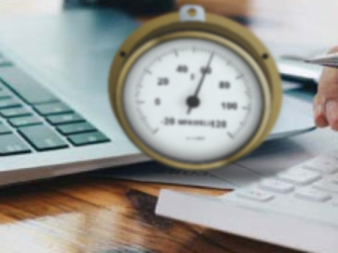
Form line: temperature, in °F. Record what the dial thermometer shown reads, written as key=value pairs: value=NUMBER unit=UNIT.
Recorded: value=60 unit=°F
